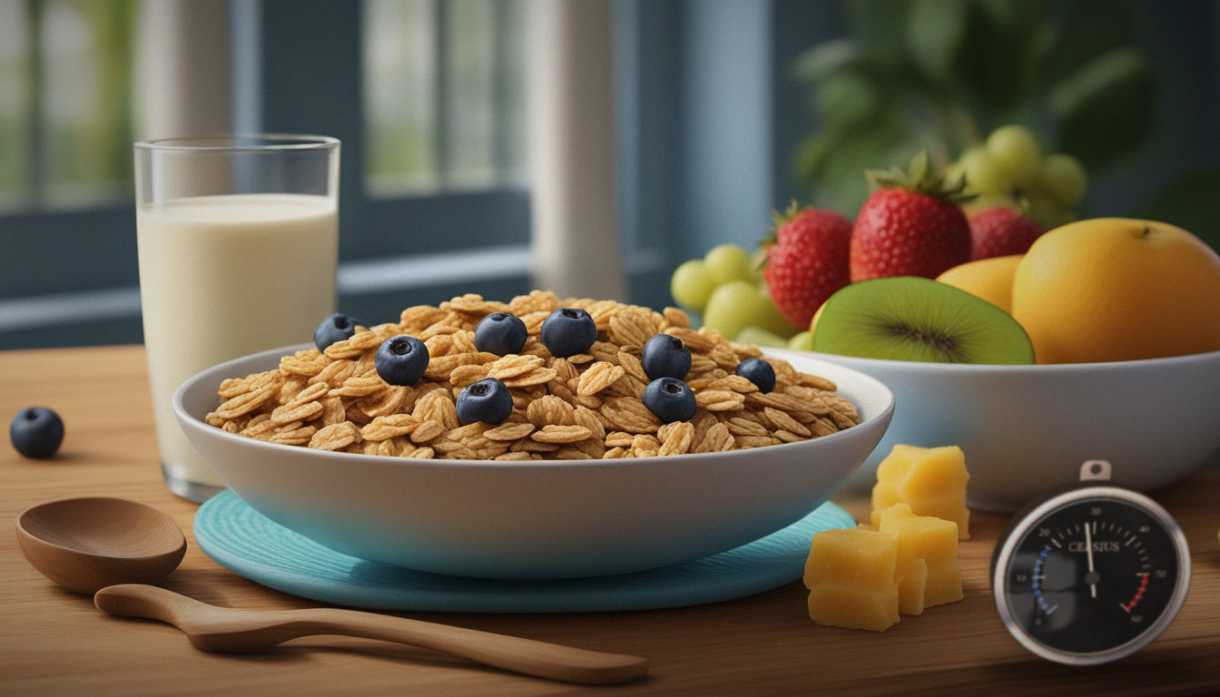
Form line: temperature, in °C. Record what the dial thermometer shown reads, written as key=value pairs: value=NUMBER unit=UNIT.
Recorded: value=28 unit=°C
